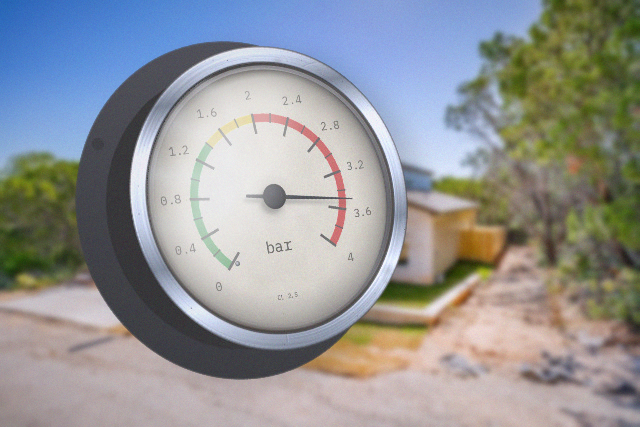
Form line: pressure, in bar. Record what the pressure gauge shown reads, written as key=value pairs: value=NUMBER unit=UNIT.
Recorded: value=3.5 unit=bar
